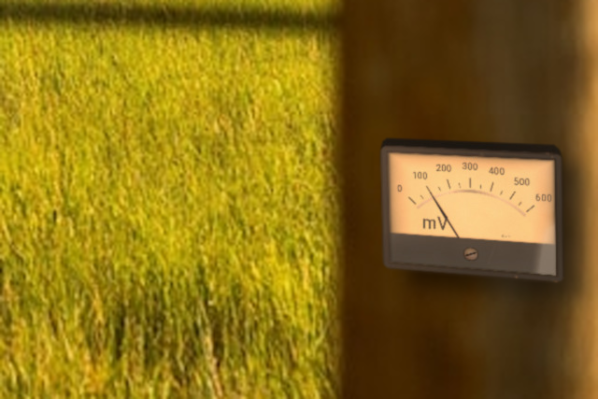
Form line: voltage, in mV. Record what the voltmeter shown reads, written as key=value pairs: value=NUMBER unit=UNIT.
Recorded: value=100 unit=mV
